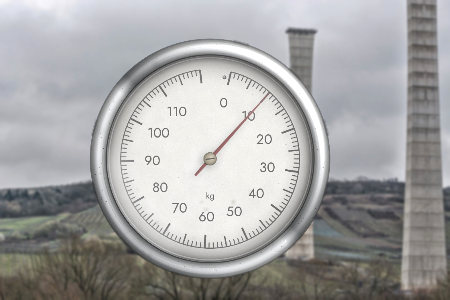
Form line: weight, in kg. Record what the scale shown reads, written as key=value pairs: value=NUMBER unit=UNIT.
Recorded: value=10 unit=kg
